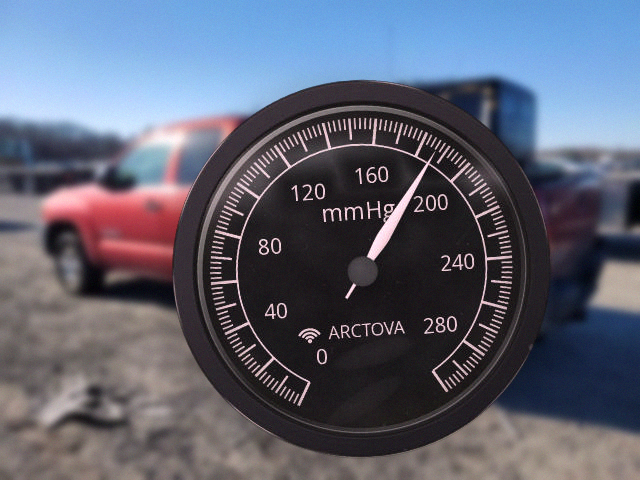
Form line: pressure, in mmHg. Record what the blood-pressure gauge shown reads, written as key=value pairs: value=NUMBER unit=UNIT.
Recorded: value=186 unit=mmHg
